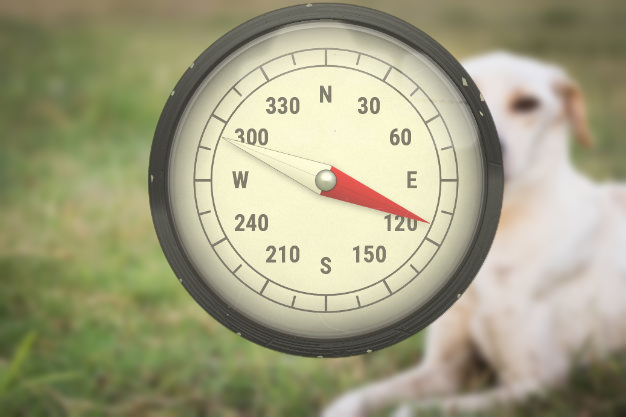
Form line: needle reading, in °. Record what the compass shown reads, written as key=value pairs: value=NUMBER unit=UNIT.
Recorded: value=112.5 unit=°
